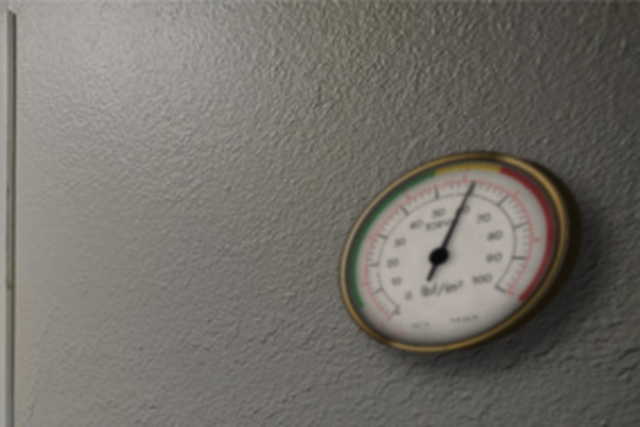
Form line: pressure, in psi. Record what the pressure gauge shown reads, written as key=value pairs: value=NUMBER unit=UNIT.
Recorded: value=60 unit=psi
